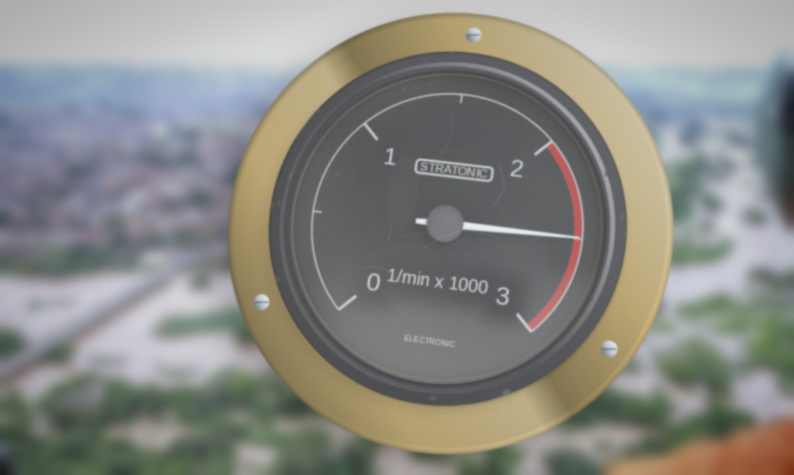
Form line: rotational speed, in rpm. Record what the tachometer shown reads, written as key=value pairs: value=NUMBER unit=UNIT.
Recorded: value=2500 unit=rpm
